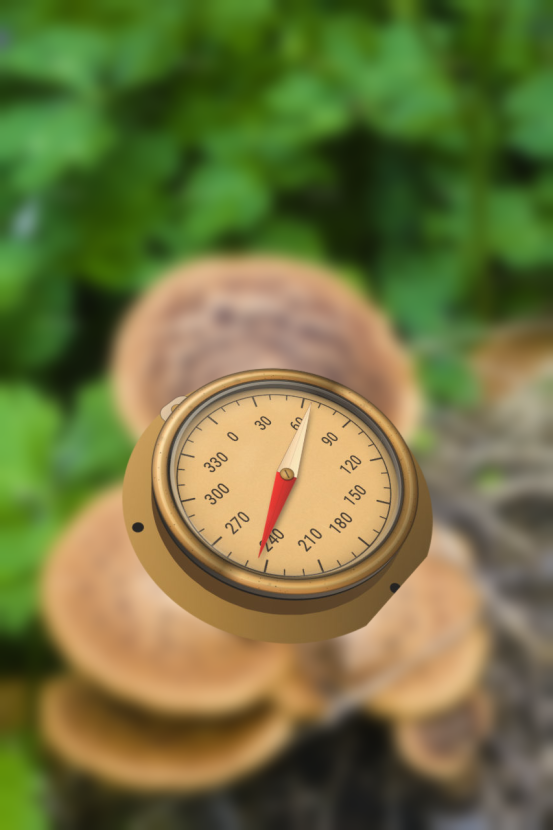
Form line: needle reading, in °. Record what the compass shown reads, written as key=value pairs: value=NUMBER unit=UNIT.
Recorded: value=245 unit=°
